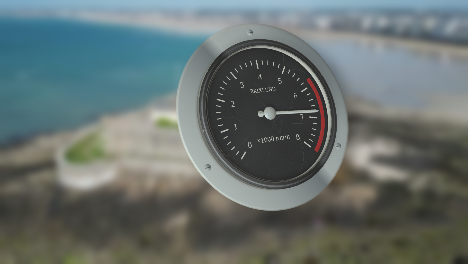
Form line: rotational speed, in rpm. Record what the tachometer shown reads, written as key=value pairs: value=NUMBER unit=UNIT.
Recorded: value=6800 unit=rpm
